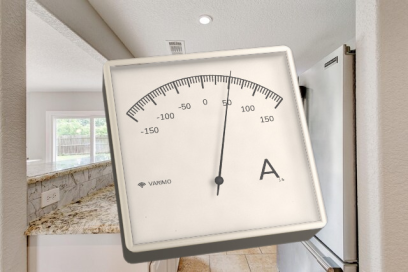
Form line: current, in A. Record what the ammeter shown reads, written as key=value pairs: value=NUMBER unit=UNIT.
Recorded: value=50 unit=A
